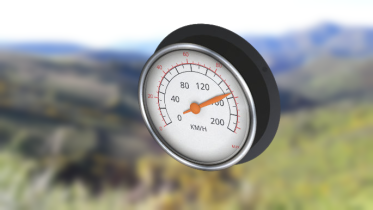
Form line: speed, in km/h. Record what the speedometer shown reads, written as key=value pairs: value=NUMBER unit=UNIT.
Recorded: value=155 unit=km/h
